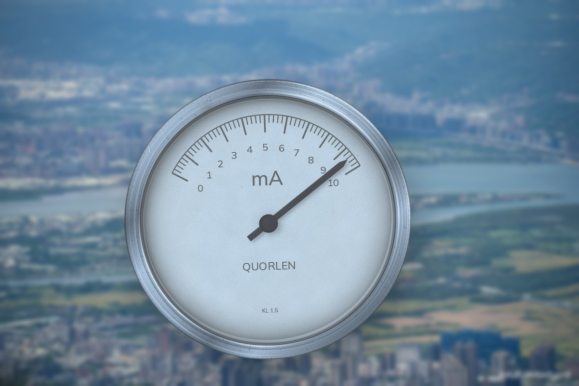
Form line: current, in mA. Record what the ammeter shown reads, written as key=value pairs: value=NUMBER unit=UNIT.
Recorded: value=9.4 unit=mA
